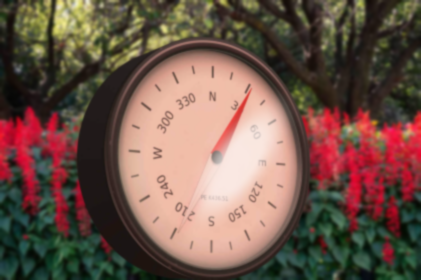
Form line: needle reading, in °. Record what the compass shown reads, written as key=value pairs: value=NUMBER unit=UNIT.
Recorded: value=30 unit=°
